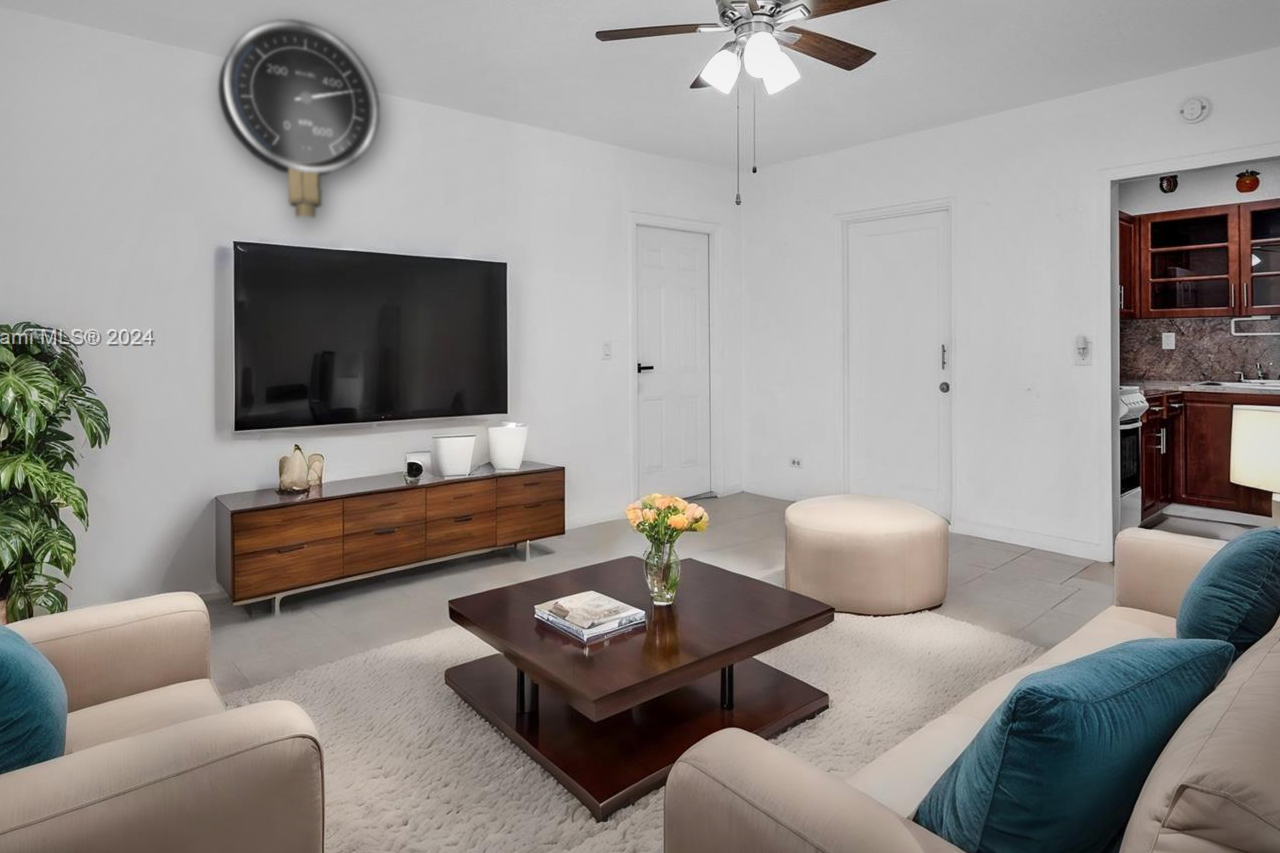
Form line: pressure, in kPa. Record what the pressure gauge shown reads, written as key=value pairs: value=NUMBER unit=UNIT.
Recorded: value=440 unit=kPa
